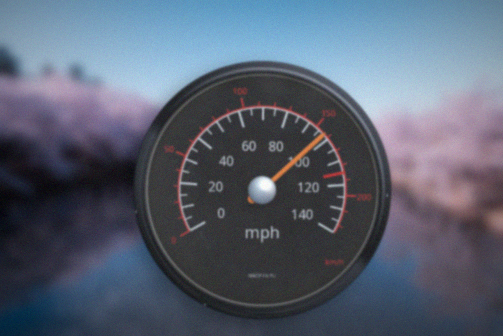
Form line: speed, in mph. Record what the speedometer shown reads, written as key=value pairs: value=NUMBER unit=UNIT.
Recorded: value=97.5 unit=mph
